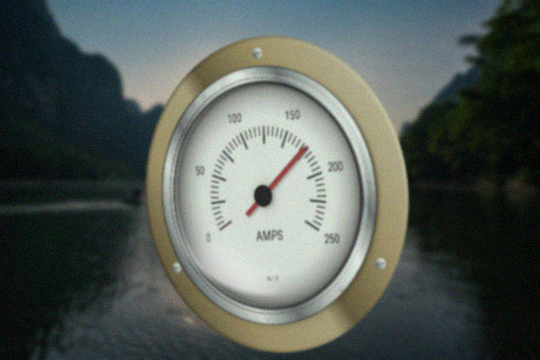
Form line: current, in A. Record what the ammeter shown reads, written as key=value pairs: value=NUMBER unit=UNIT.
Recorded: value=175 unit=A
